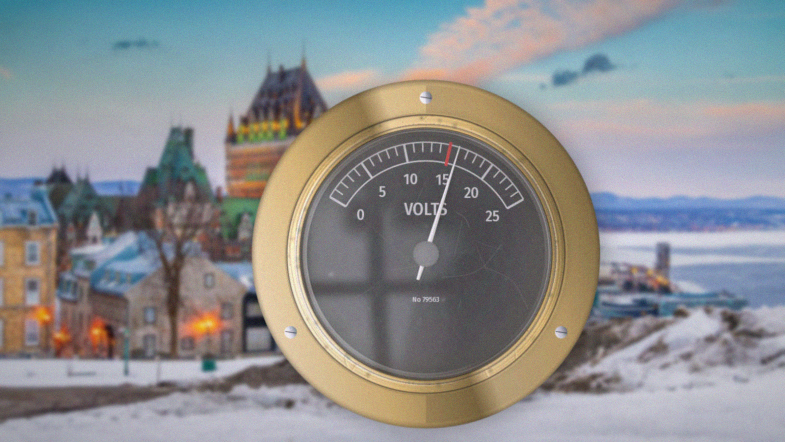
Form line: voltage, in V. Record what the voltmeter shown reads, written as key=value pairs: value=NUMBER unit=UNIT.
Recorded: value=16 unit=V
